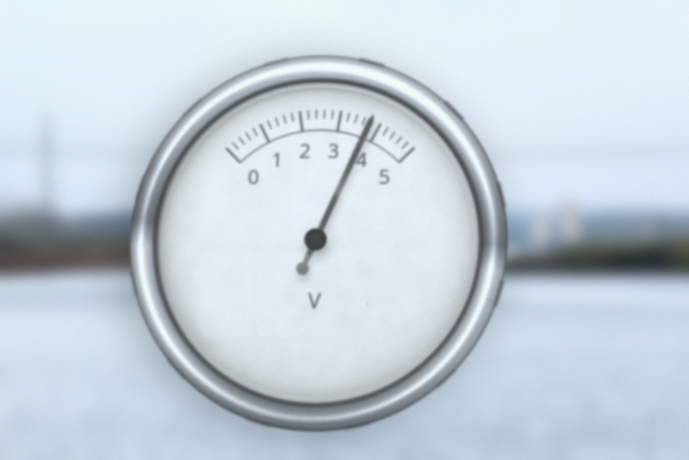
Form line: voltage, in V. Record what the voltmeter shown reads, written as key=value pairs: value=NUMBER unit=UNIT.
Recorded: value=3.8 unit=V
